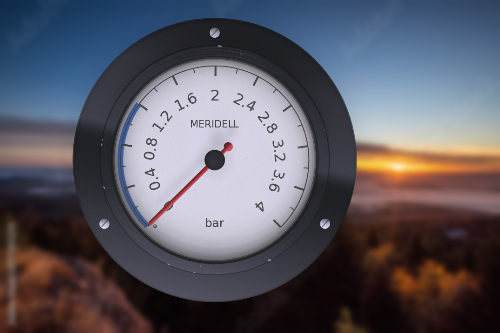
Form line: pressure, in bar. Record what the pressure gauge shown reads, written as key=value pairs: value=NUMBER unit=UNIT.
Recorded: value=0 unit=bar
